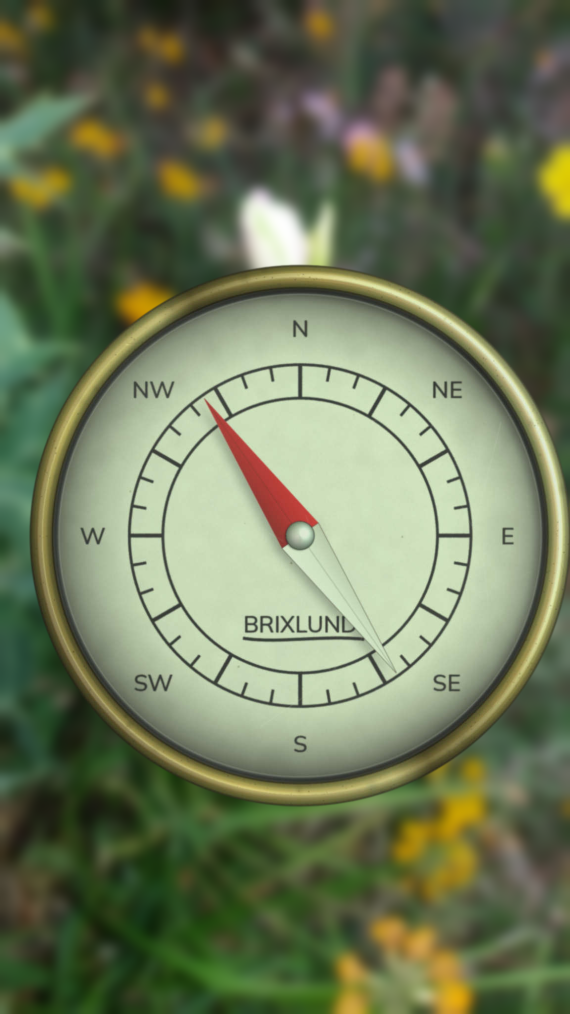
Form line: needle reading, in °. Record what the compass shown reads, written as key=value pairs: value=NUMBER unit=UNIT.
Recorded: value=325 unit=°
